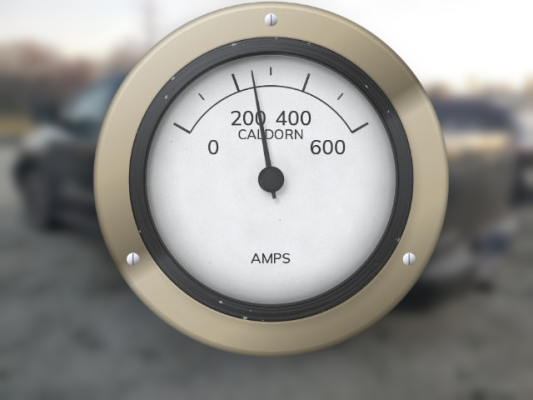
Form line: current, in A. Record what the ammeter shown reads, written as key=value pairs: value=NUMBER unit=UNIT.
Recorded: value=250 unit=A
